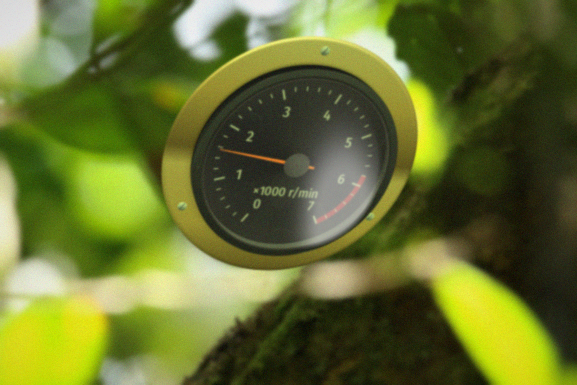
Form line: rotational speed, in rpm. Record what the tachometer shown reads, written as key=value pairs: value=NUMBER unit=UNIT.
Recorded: value=1600 unit=rpm
